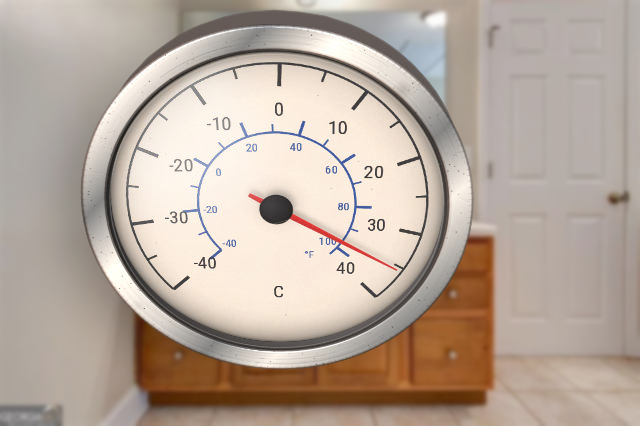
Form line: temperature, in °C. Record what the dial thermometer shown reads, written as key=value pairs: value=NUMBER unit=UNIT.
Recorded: value=35 unit=°C
